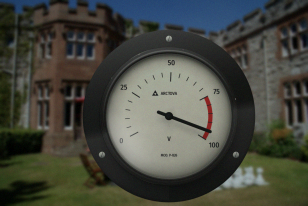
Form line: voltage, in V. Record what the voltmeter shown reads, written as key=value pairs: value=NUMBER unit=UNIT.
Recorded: value=95 unit=V
